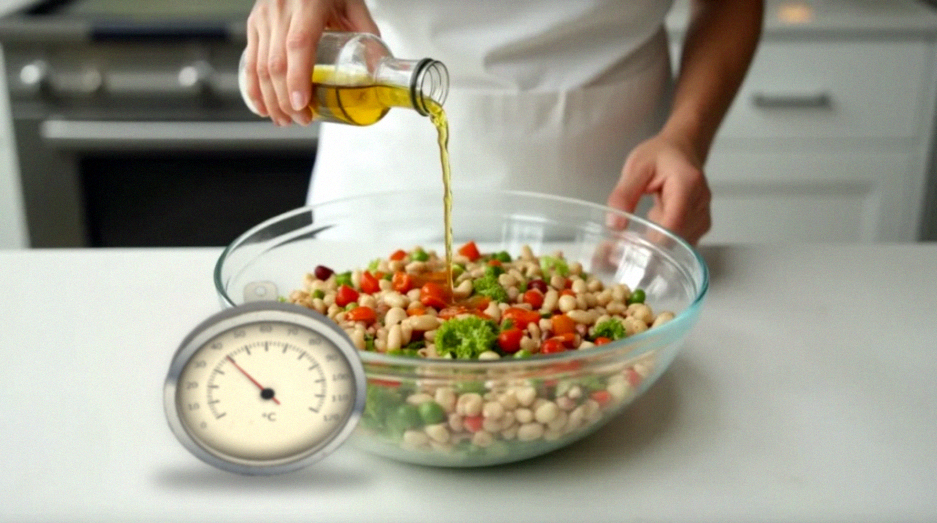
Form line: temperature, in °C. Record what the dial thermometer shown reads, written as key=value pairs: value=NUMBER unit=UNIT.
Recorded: value=40 unit=°C
